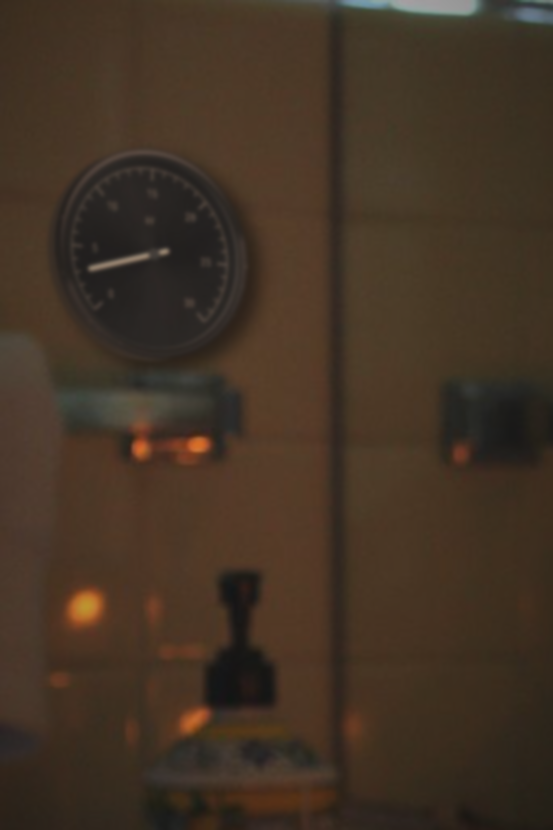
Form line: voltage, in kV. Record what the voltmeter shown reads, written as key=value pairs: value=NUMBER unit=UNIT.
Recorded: value=3 unit=kV
